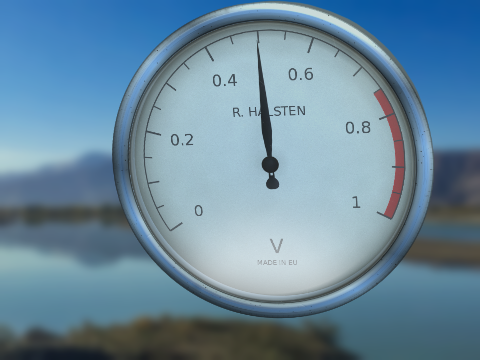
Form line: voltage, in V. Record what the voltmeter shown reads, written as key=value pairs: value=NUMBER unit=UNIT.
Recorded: value=0.5 unit=V
